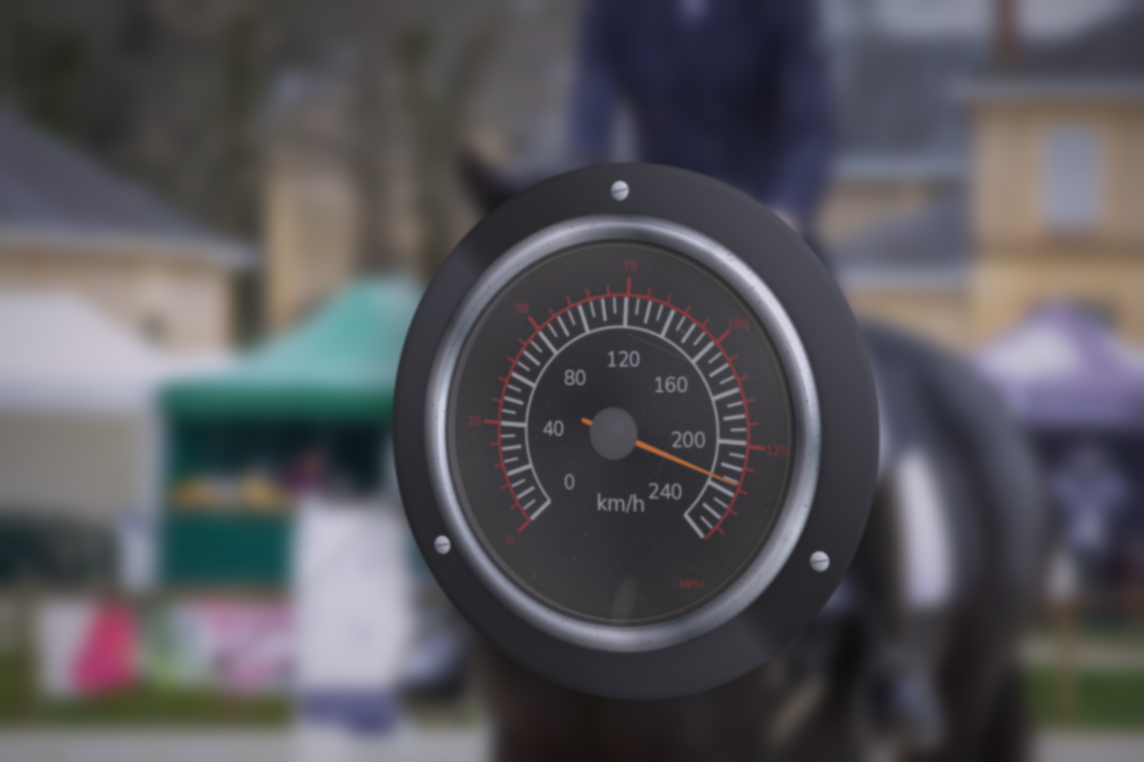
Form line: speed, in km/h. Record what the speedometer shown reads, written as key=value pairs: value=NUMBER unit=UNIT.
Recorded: value=215 unit=km/h
